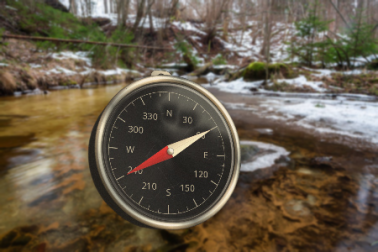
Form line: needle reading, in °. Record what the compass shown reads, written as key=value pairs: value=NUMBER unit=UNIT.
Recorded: value=240 unit=°
